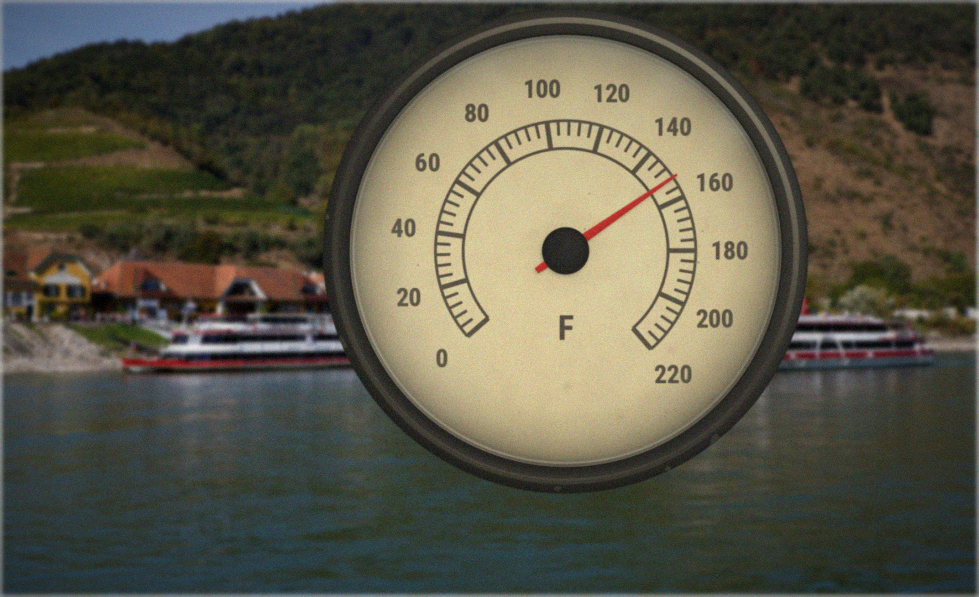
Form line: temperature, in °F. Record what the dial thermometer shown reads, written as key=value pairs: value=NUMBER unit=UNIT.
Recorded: value=152 unit=°F
